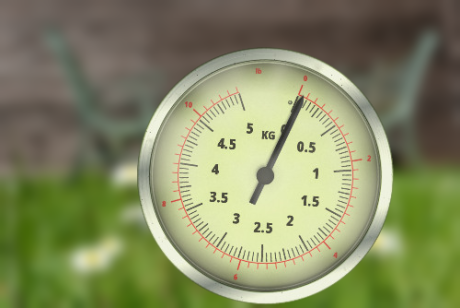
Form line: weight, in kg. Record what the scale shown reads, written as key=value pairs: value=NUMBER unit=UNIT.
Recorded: value=0.05 unit=kg
